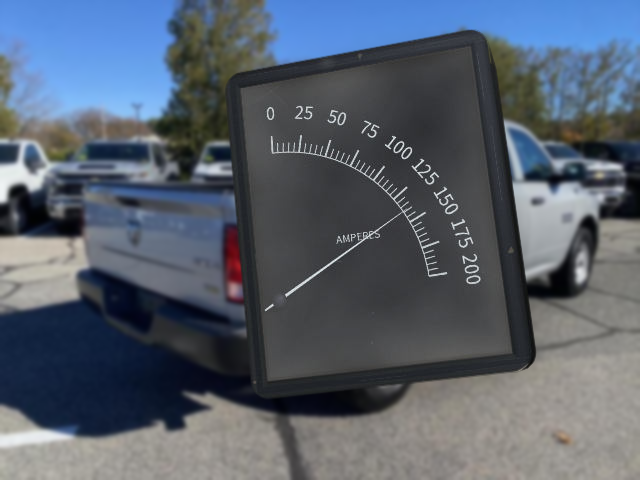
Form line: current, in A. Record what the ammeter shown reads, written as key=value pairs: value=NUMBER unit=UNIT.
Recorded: value=140 unit=A
